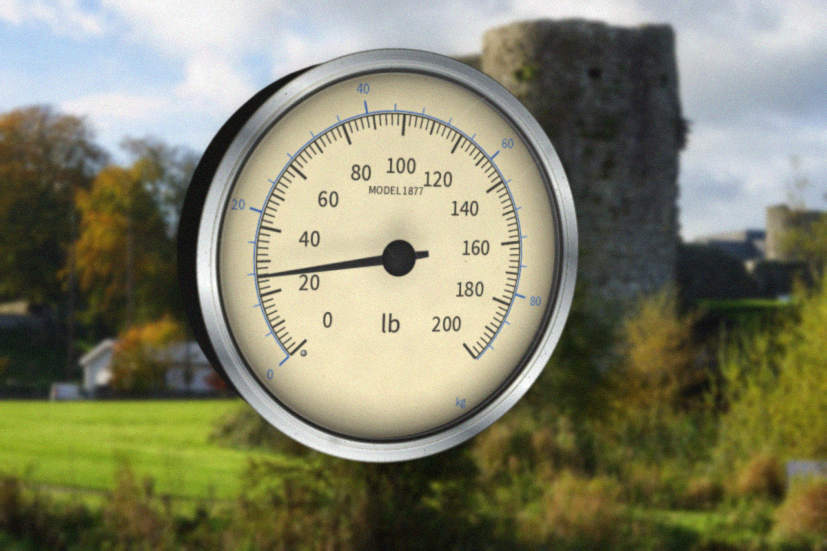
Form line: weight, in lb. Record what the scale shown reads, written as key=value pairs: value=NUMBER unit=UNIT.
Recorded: value=26 unit=lb
